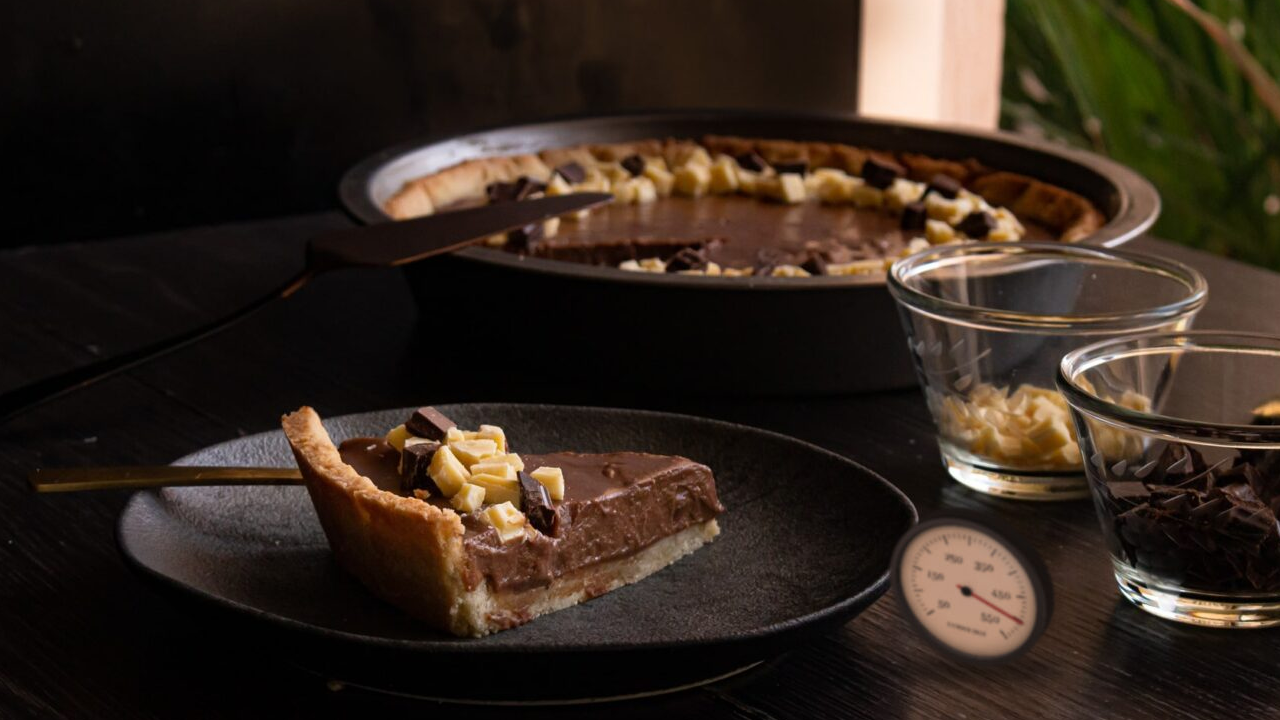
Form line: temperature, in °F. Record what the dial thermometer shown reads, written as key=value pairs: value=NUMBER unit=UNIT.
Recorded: value=500 unit=°F
